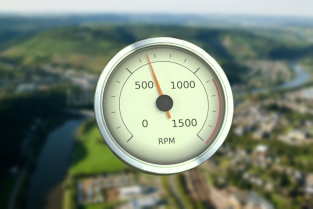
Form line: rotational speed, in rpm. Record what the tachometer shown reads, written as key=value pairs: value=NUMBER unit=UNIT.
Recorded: value=650 unit=rpm
